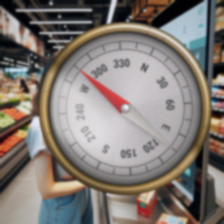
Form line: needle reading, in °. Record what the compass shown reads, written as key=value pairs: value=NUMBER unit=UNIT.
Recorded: value=285 unit=°
